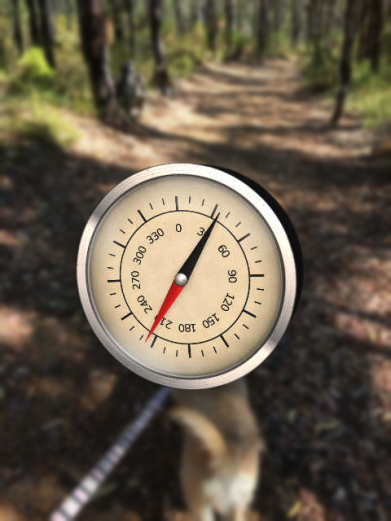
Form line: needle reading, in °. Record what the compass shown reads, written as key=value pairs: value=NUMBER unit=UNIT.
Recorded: value=215 unit=°
